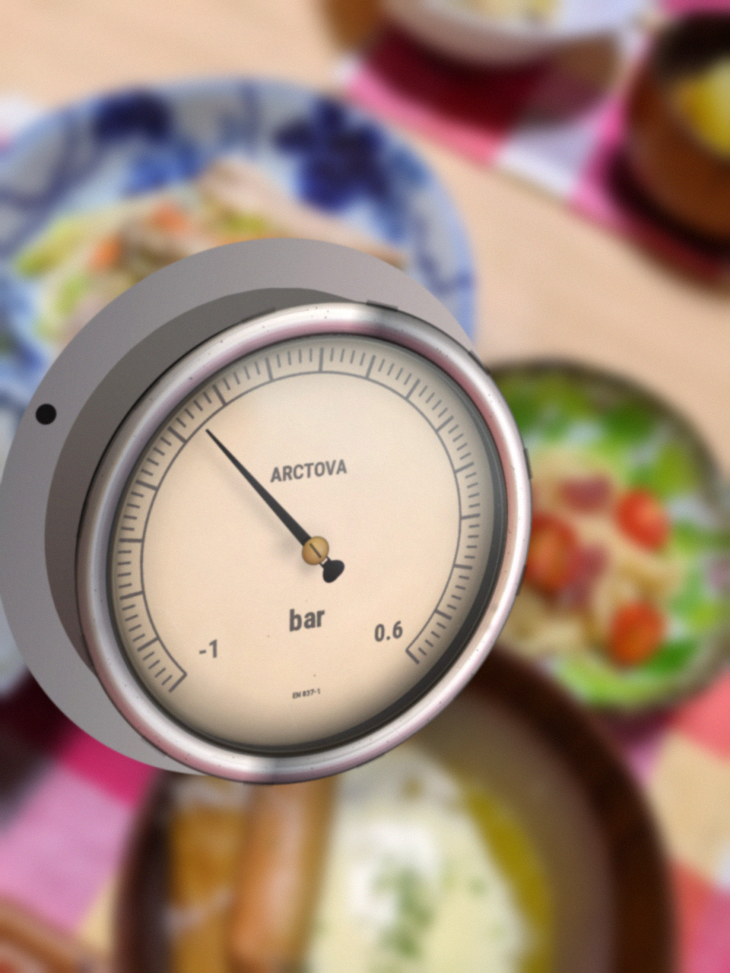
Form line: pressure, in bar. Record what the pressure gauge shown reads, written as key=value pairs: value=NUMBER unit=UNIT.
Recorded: value=-0.46 unit=bar
